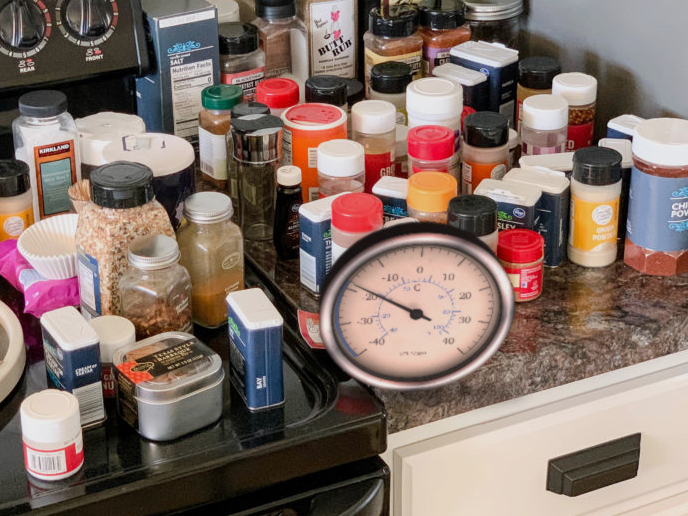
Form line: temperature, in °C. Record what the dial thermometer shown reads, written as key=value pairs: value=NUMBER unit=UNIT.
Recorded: value=-18 unit=°C
